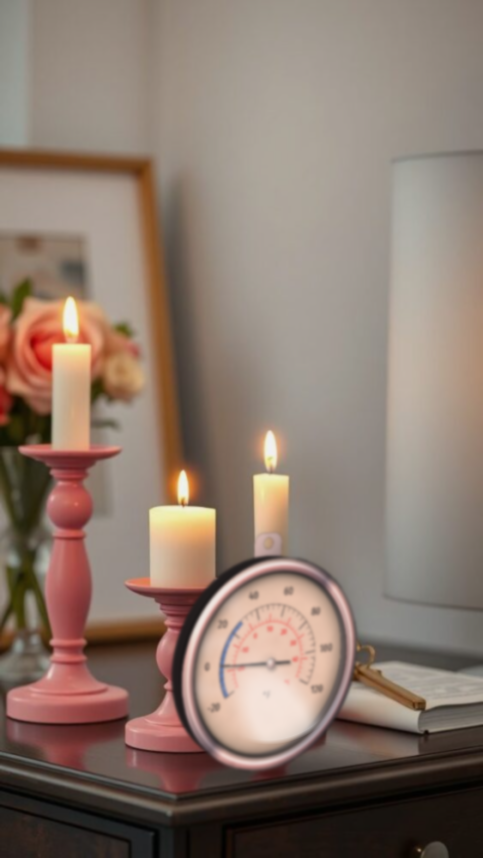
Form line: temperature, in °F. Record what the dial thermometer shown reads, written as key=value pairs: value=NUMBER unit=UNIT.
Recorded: value=0 unit=°F
